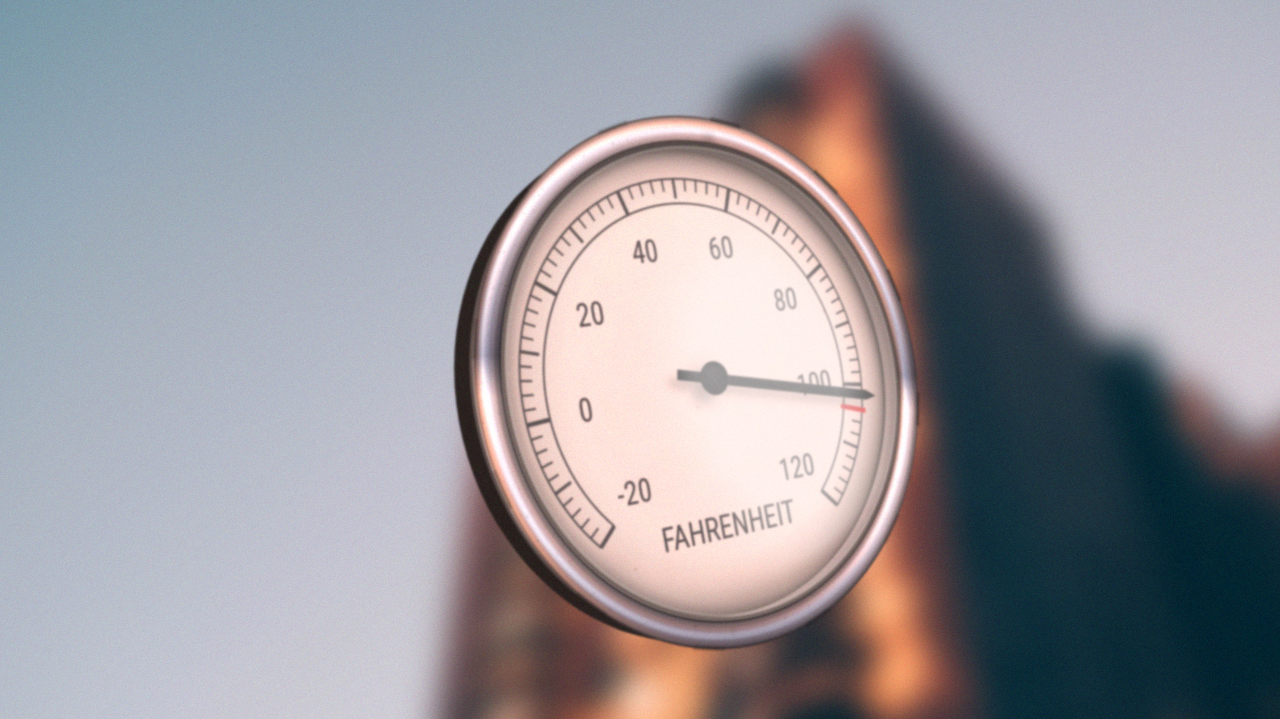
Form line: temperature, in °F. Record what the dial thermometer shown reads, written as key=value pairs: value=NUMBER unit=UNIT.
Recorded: value=102 unit=°F
